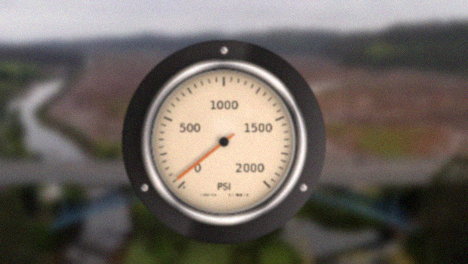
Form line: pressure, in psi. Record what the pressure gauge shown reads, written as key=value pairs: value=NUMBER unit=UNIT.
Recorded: value=50 unit=psi
